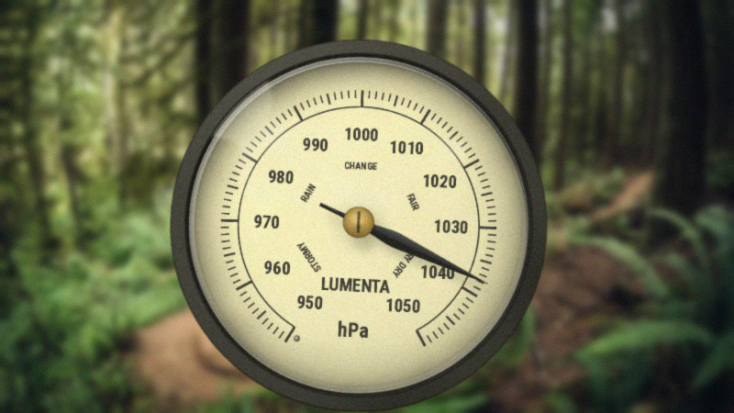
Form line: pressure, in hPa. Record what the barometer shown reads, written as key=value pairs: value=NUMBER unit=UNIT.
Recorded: value=1038 unit=hPa
